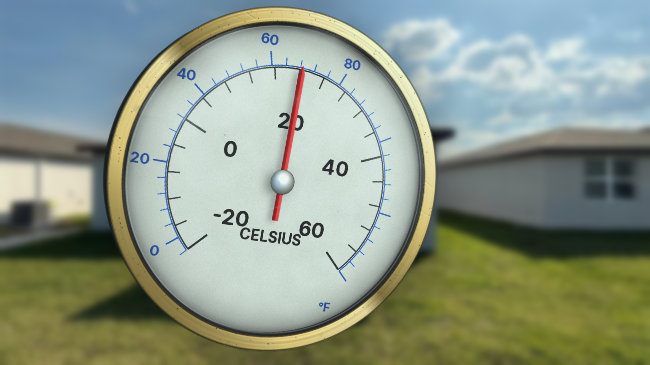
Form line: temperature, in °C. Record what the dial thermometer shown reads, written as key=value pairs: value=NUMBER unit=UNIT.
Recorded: value=20 unit=°C
